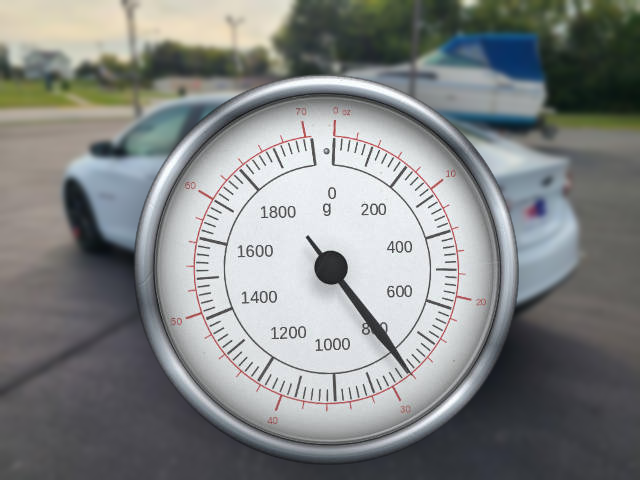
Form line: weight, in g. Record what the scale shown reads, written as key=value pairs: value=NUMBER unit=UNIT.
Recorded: value=800 unit=g
